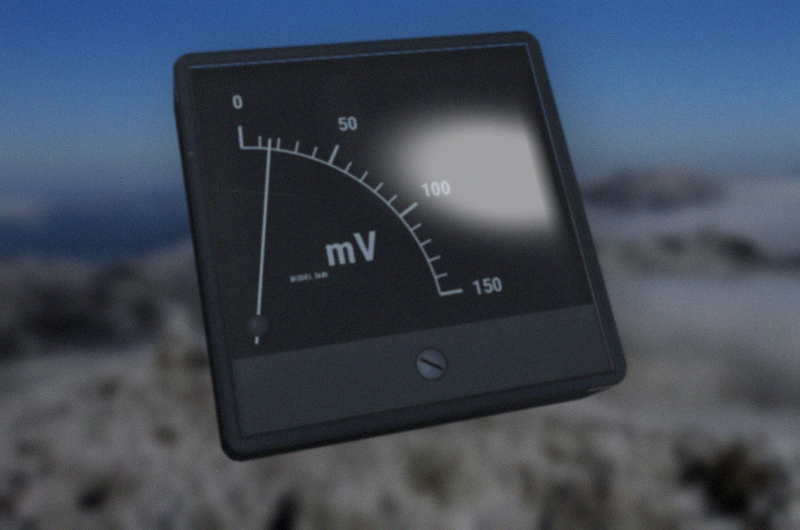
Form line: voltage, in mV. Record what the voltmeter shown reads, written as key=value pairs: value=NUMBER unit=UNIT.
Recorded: value=15 unit=mV
